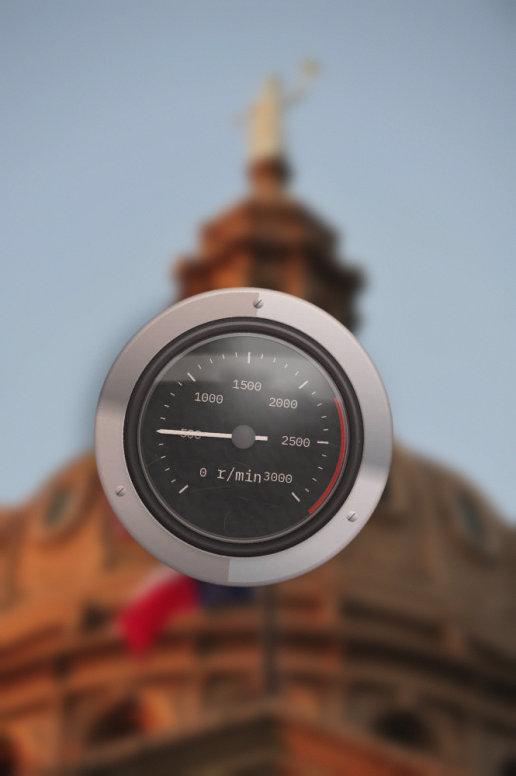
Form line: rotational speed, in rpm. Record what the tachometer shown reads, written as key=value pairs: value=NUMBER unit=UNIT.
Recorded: value=500 unit=rpm
